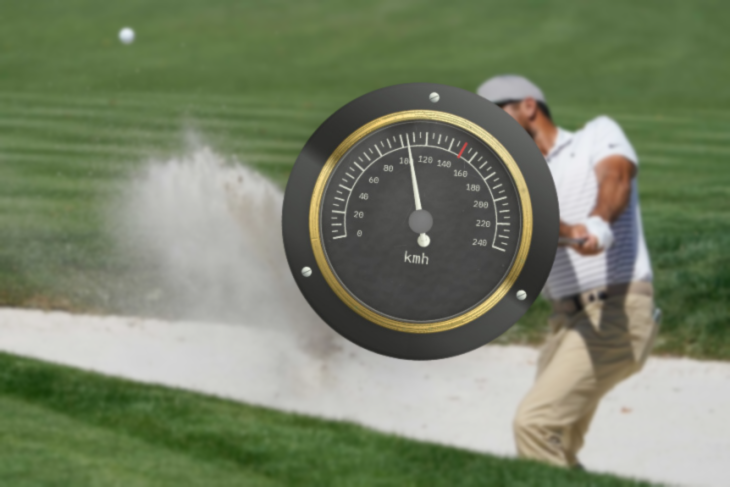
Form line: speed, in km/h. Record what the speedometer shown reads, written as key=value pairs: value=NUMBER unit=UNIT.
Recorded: value=105 unit=km/h
